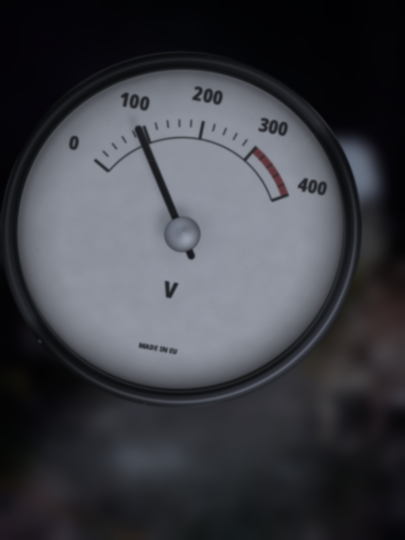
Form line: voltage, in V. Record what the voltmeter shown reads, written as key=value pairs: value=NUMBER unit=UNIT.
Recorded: value=90 unit=V
